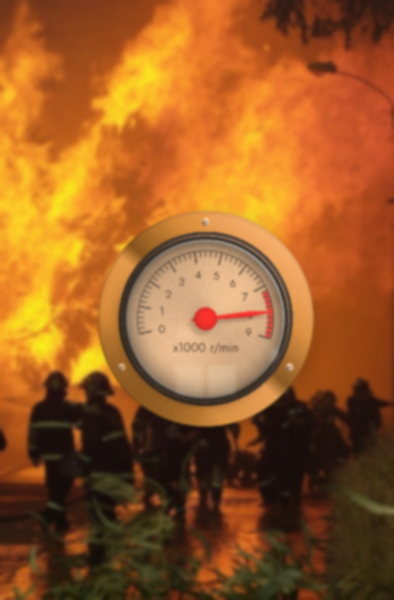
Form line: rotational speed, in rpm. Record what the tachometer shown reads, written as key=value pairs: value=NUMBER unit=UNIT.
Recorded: value=8000 unit=rpm
